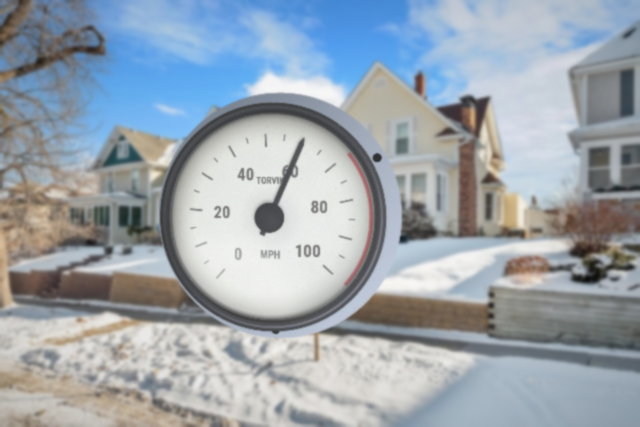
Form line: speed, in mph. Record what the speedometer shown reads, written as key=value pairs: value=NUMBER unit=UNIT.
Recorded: value=60 unit=mph
